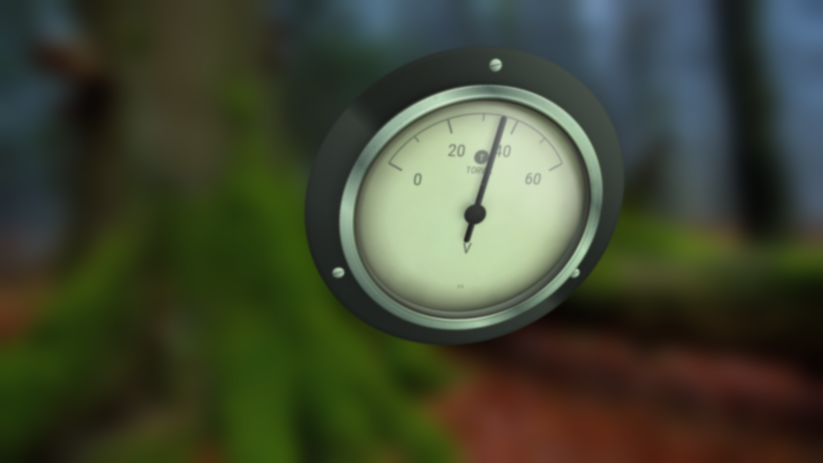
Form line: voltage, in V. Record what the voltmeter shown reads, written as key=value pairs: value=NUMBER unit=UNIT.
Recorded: value=35 unit=V
